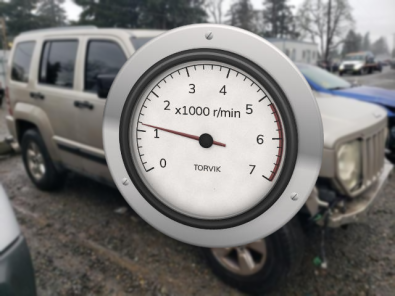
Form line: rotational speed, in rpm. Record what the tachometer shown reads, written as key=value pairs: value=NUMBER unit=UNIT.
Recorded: value=1200 unit=rpm
